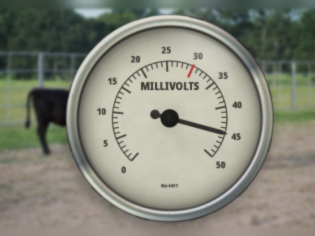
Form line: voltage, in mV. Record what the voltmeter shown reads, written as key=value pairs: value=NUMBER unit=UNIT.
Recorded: value=45 unit=mV
